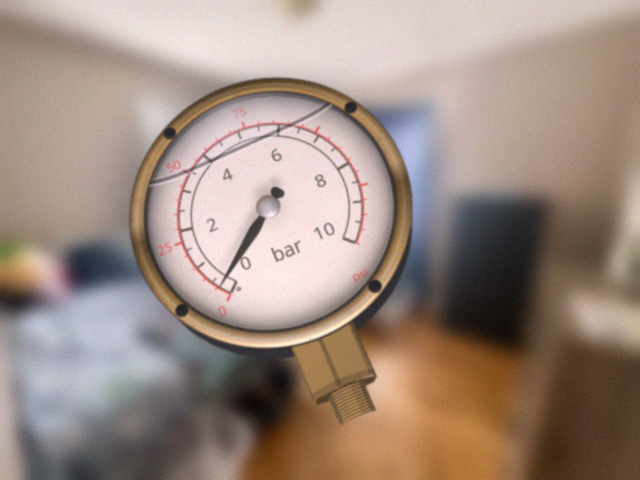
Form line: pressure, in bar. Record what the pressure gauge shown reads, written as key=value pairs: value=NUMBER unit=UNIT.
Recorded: value=0.25 unit=bar
